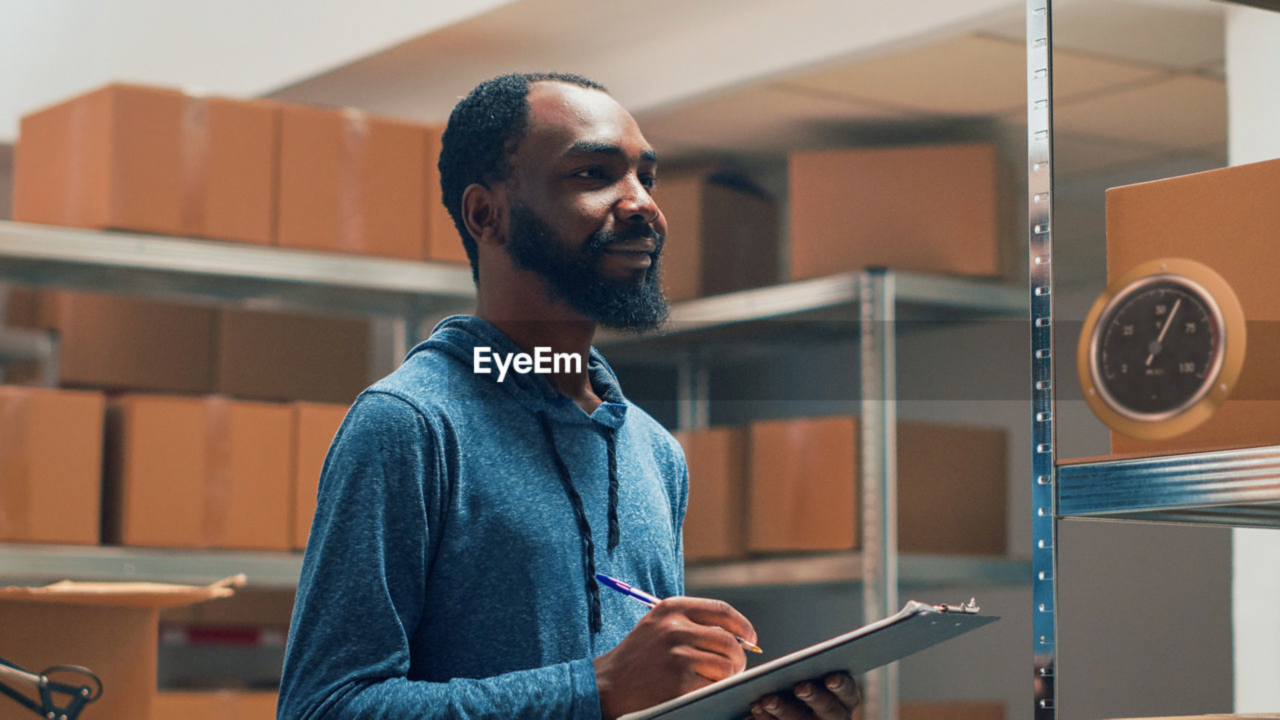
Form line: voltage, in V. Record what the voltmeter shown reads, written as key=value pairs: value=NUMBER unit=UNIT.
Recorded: value=60 unit=V
